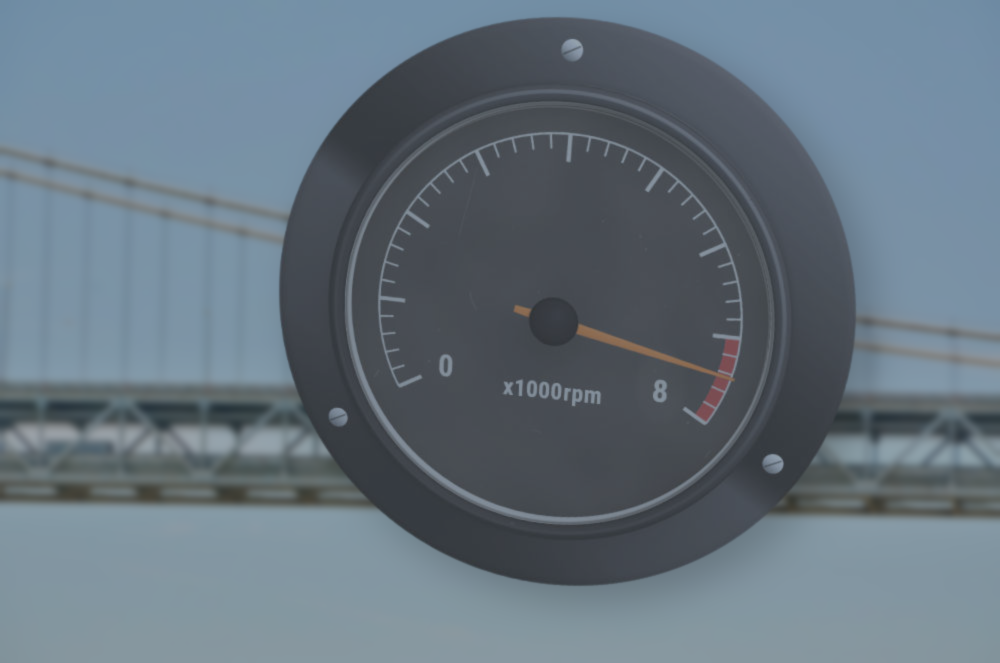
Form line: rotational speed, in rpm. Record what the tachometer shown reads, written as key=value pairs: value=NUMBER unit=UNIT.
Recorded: value=7400 unit=rpm
